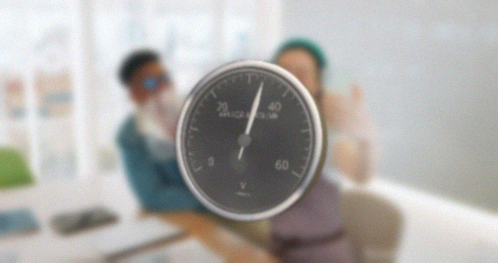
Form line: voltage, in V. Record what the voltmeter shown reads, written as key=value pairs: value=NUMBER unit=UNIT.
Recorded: value=34 unit=V
